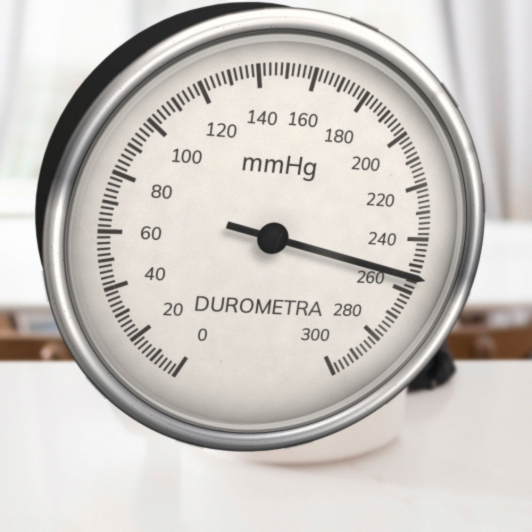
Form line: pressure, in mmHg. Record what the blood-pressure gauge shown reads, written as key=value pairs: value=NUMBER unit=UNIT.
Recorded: value=254 unit=mmHg
